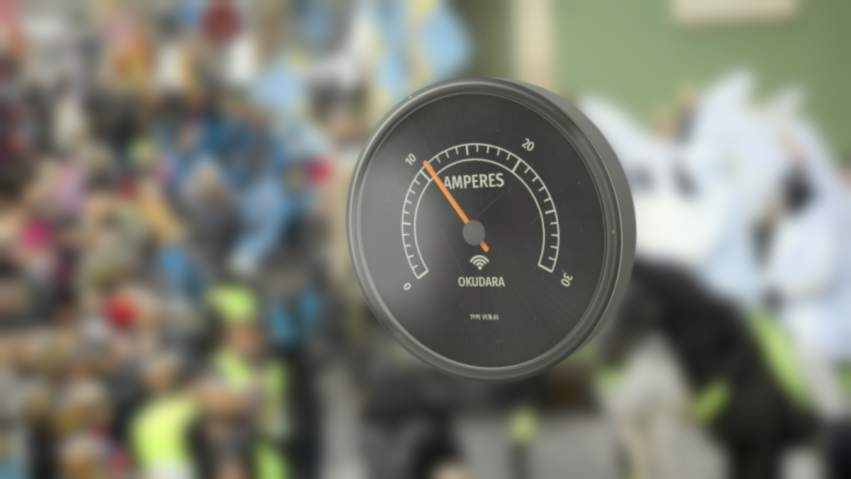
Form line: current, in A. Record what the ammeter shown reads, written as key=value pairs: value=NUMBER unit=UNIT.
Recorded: value=11 unit=A
